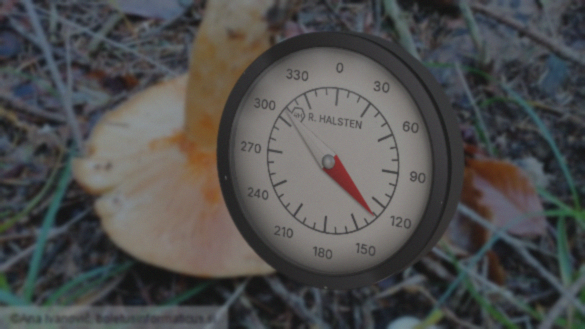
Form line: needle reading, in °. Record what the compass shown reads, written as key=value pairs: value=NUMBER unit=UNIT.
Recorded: value=130 unit=°
